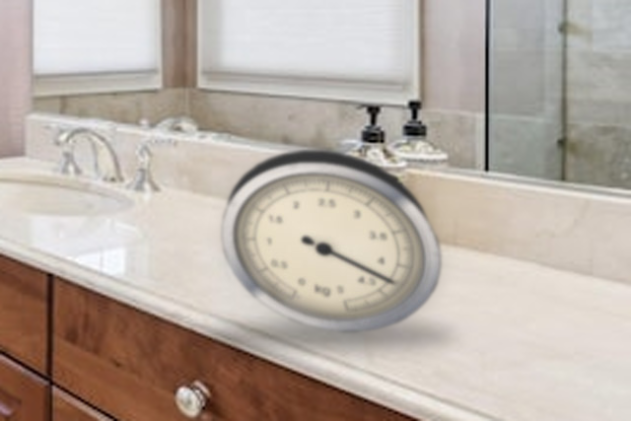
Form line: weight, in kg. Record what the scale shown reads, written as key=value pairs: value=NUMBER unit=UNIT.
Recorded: value=4.25 unit=kg
